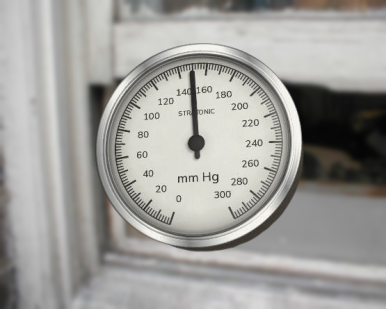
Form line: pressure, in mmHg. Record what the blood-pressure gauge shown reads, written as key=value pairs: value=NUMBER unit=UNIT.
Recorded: value=150 unit=mmHg
